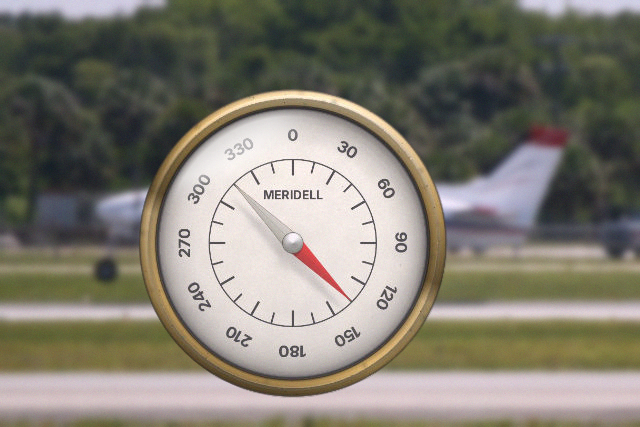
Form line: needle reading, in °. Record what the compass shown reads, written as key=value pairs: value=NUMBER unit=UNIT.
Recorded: value=135 unit=°
